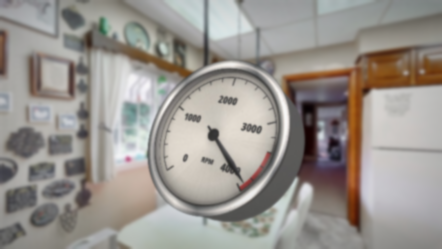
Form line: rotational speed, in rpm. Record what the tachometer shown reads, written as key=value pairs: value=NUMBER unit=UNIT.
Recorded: value=3900 unit=rpm
